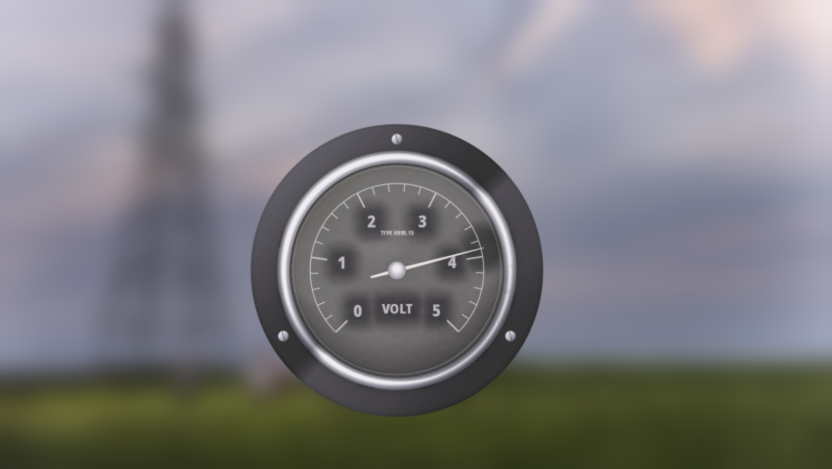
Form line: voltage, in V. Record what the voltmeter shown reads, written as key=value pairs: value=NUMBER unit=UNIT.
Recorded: value=3.9 unit=V
